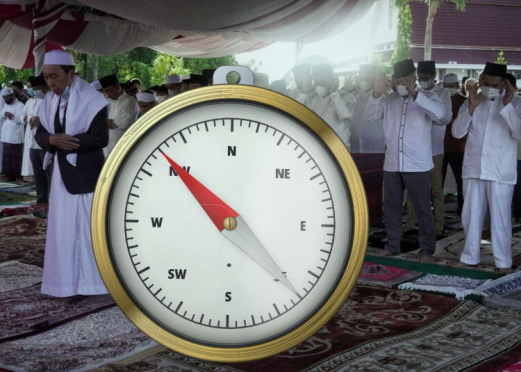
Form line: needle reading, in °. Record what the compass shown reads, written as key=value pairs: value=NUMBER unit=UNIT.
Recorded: value=315 unit=°
